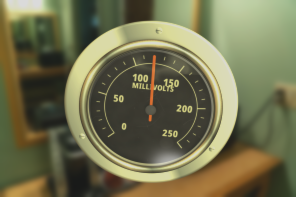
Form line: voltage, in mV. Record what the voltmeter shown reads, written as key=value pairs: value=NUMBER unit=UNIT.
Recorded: value=120 unit=mV
